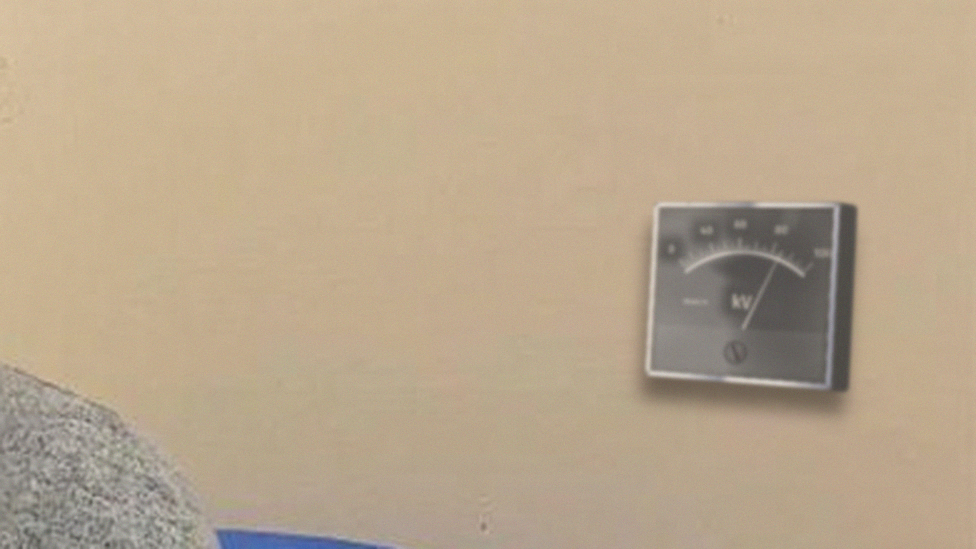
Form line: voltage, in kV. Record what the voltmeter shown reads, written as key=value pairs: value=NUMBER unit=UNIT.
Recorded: value=85 unit=kV
